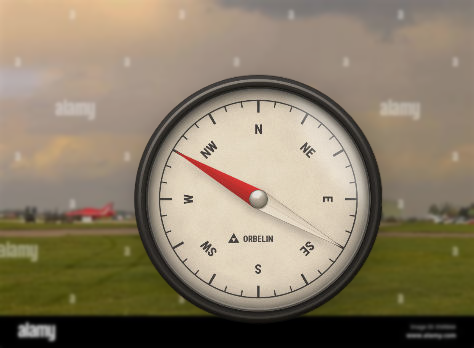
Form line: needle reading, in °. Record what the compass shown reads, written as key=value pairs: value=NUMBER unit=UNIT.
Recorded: value=300 unit=°
